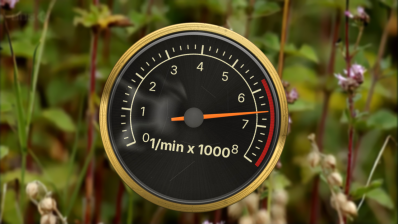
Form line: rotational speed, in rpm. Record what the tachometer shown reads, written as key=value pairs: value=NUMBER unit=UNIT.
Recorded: value=6600 unit=rpm
